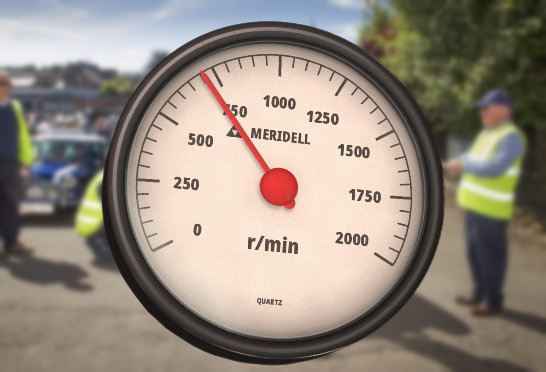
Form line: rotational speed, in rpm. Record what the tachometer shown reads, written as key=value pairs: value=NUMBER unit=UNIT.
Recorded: value=700 unit=rpm
